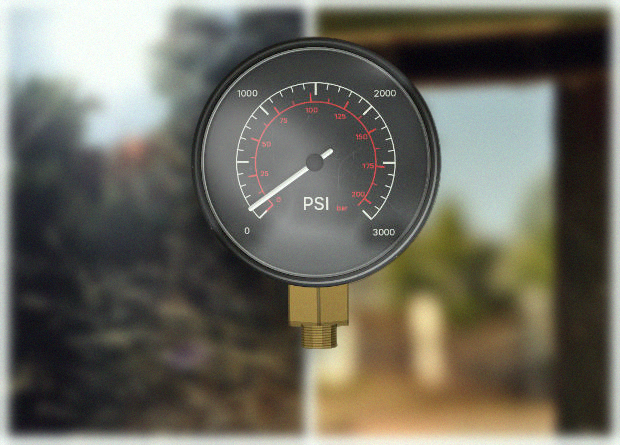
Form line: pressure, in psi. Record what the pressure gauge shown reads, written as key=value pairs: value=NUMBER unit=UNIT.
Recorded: value=100 unit=psi
